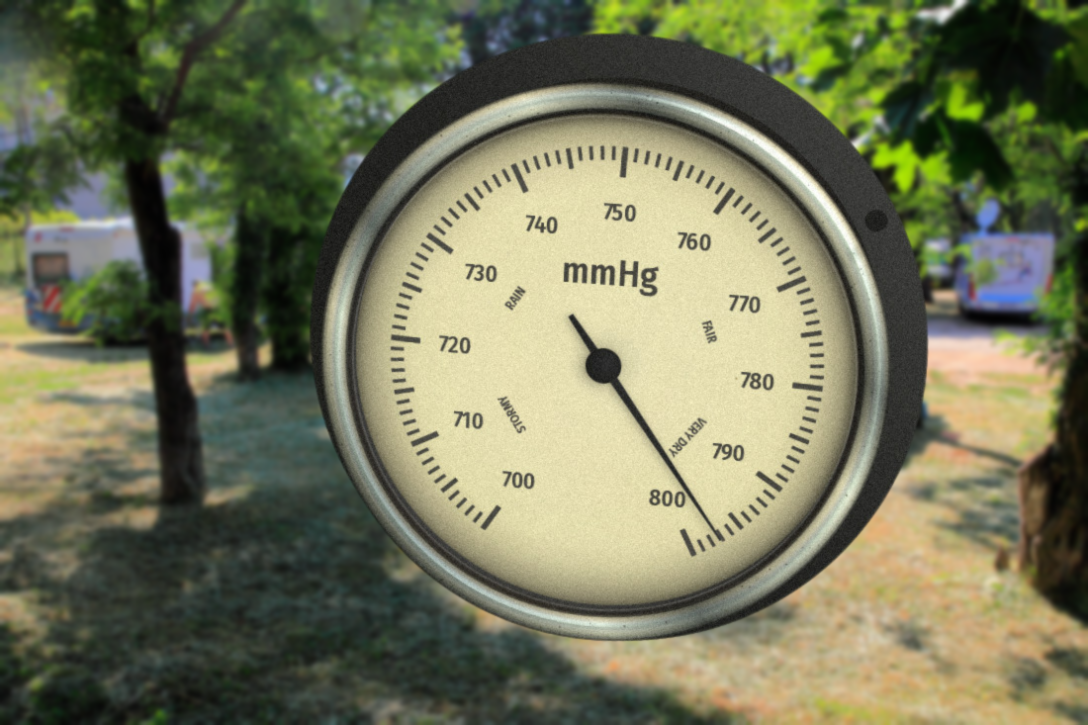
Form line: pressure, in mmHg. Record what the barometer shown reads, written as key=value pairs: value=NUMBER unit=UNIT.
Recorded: value=797 unit=mmHg
